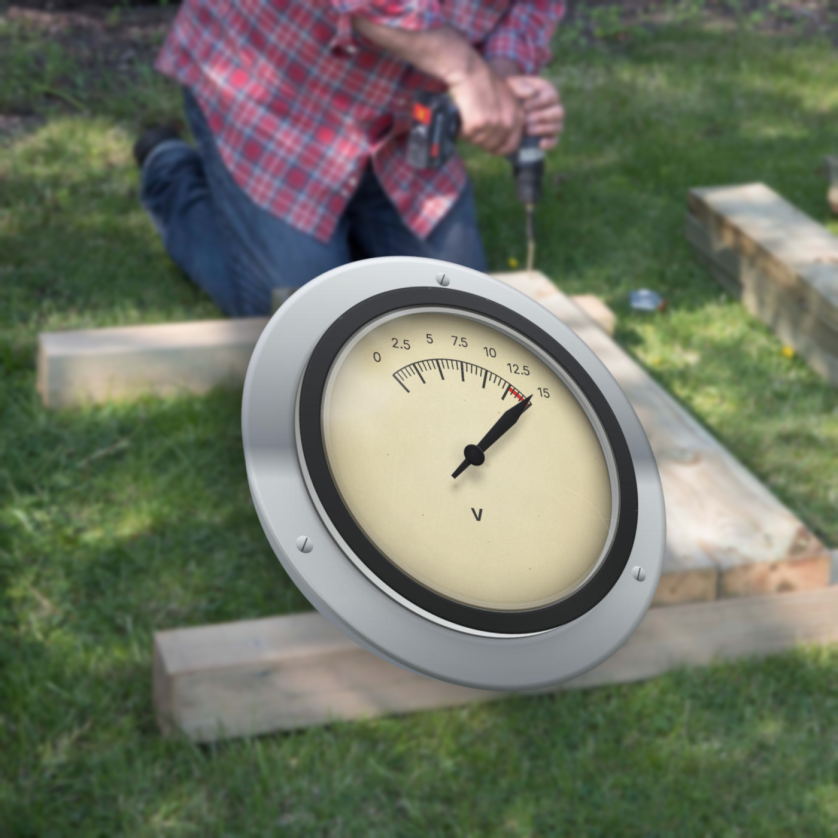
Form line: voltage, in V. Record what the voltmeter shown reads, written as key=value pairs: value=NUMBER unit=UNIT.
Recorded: value=14.5 unit=V
